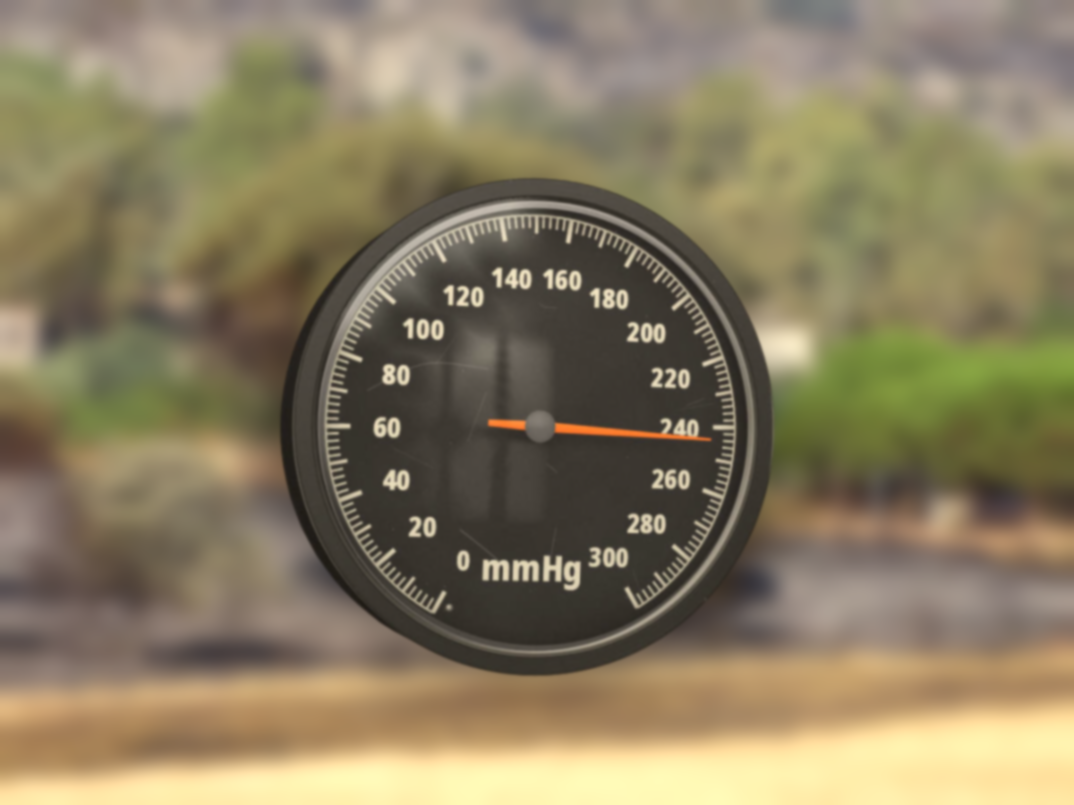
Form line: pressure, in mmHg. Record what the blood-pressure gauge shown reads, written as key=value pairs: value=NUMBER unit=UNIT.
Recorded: value=244 unit=mmHg
